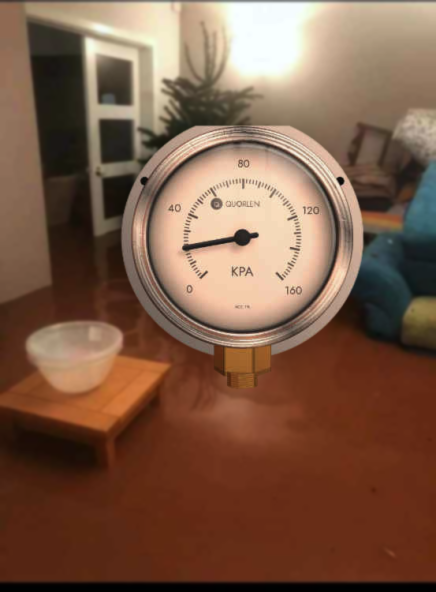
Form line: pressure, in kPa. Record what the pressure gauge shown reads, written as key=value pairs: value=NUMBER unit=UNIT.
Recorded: value=20 unit=kPa
